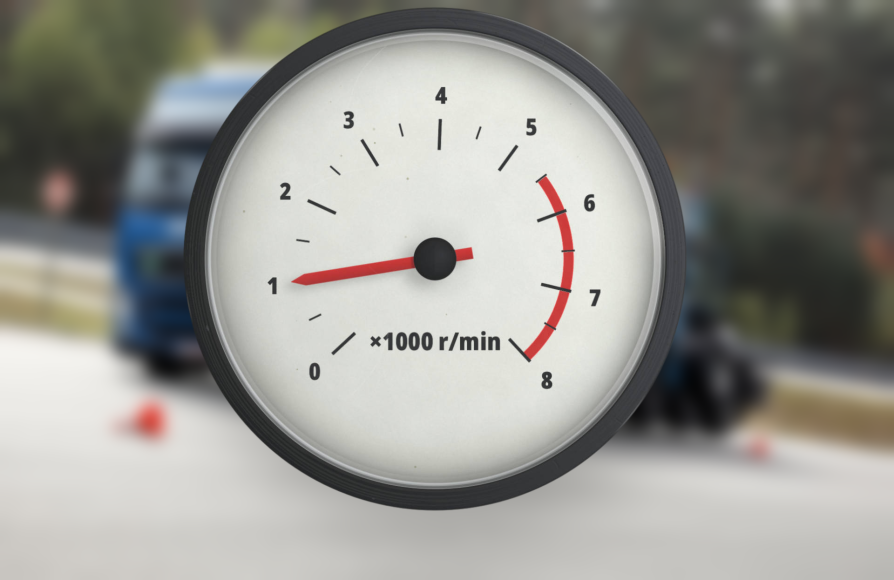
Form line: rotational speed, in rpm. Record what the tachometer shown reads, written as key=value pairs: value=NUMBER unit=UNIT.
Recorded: value=1000 unit=rpm
